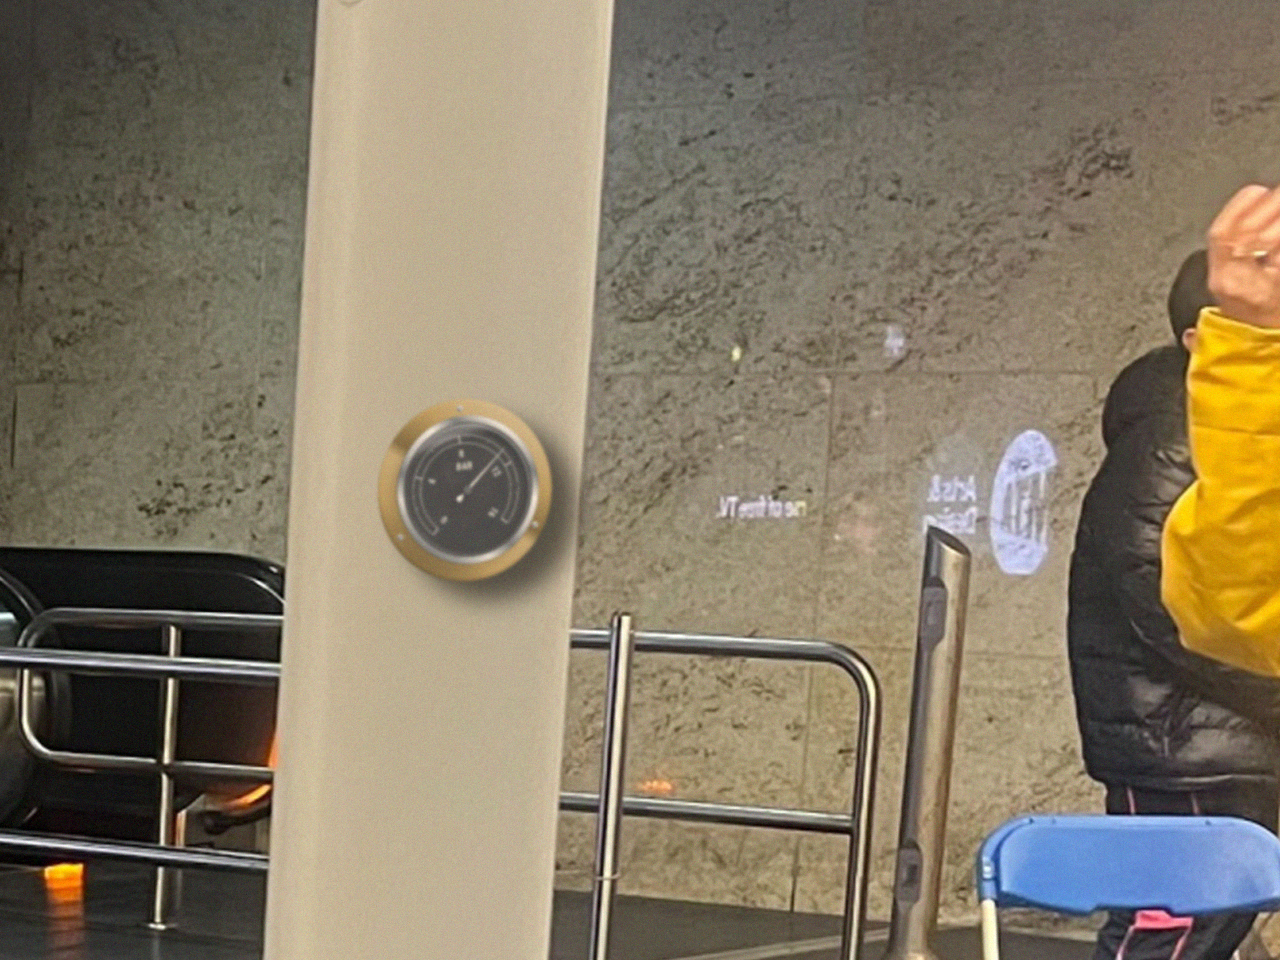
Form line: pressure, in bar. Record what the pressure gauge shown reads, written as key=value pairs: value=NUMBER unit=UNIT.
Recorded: value=11 unit=bar
